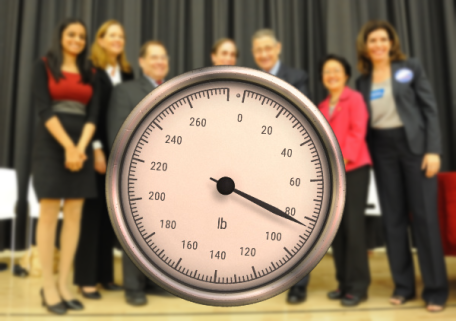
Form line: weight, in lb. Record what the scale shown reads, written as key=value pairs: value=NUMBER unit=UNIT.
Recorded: value=84 unit=lb
